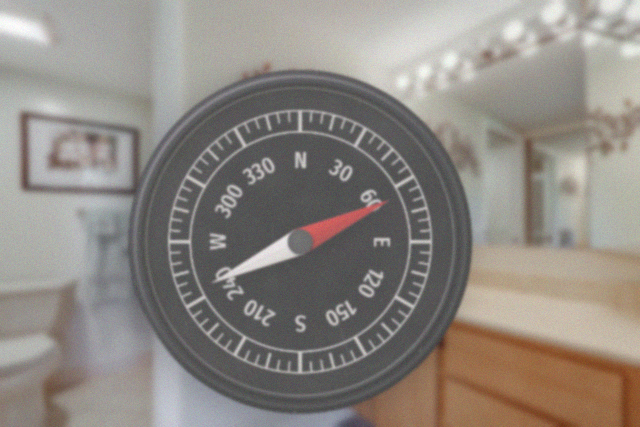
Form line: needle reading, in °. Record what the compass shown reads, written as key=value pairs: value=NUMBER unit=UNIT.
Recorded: value=65 unit=°
